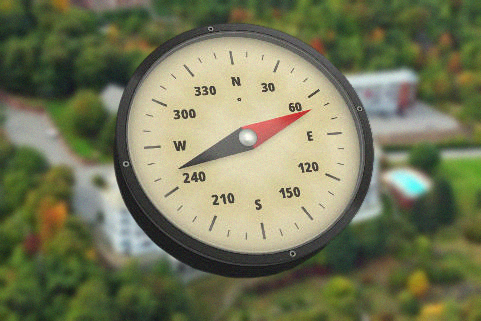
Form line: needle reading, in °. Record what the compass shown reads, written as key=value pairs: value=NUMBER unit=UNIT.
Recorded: value=70 unit=°
